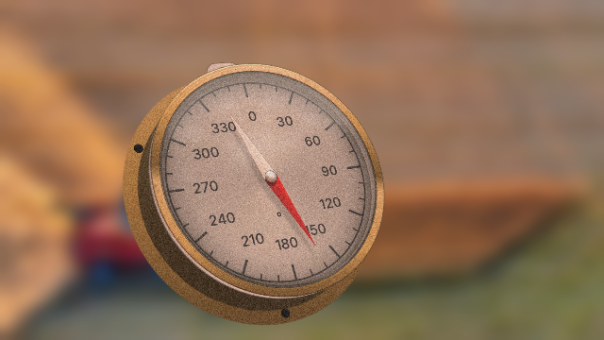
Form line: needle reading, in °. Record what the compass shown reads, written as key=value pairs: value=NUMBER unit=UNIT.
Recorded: value=160 unit=°
